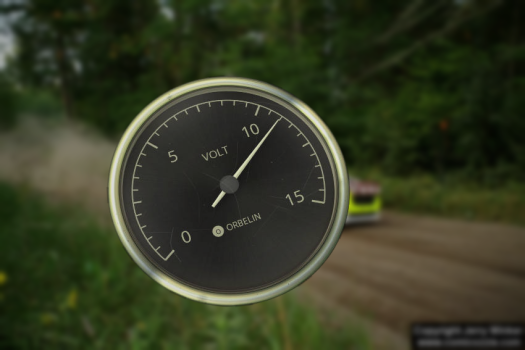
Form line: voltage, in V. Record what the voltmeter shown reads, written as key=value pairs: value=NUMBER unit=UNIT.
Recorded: value=11 unit=V
